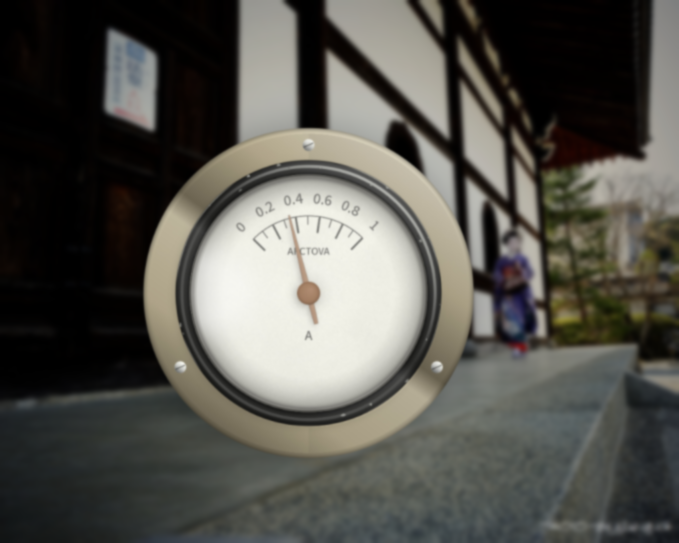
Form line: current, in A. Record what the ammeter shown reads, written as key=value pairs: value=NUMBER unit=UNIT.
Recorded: value=0.35 unit=A
